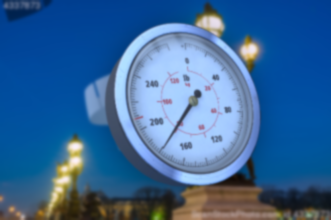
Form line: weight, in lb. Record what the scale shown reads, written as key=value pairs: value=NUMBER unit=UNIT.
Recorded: value=180 unit=lb
